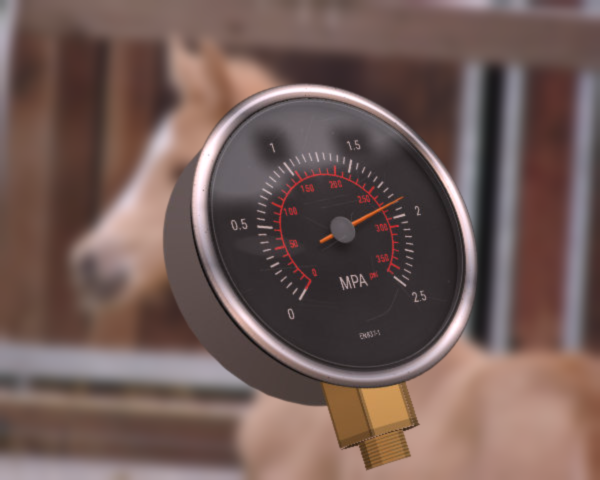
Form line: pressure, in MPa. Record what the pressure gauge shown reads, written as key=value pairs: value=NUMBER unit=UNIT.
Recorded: value=1.9 unit=MPa
